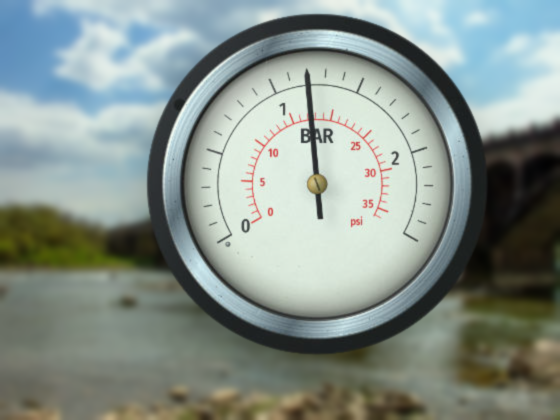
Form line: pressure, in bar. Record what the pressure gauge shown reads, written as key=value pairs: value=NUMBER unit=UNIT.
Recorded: value=1.2 unit=bar
